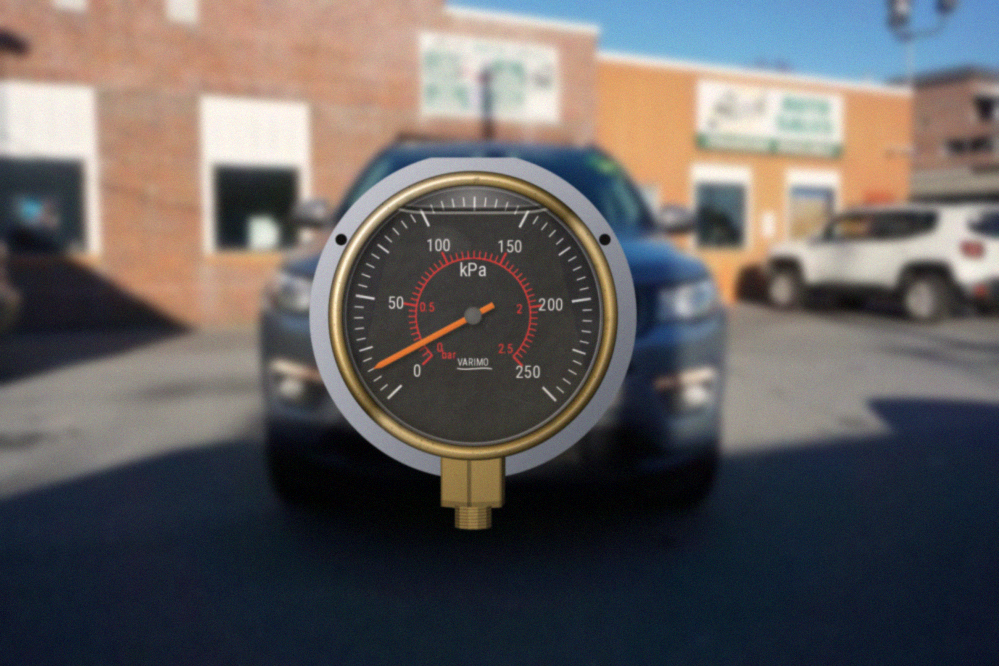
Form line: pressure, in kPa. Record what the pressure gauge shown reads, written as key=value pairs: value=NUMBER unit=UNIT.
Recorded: value=15 unit=kPa
